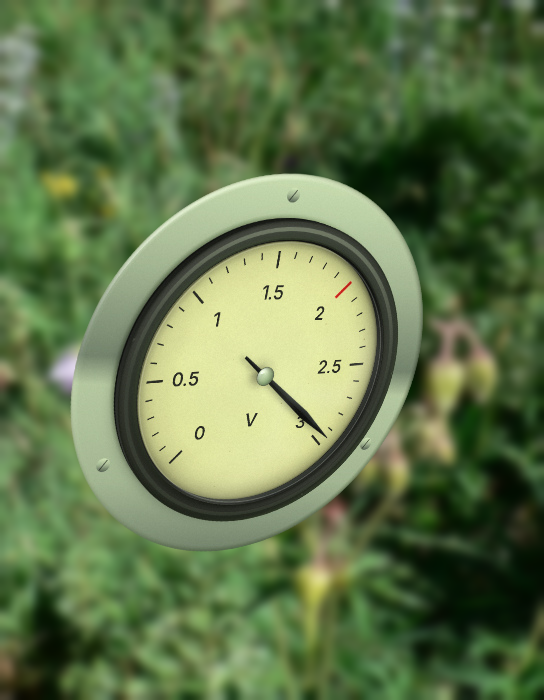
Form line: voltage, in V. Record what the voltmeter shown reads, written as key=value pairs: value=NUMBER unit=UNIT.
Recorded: value=2.95 unit=V
